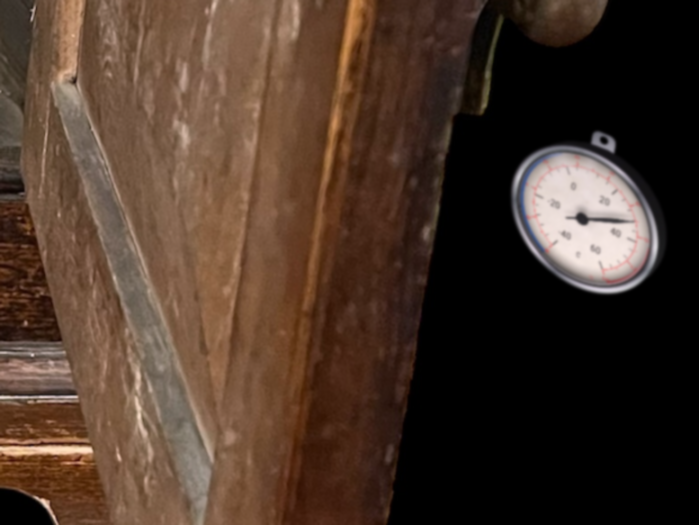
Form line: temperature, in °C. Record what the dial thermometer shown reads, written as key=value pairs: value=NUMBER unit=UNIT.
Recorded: value=32 unit=°C
